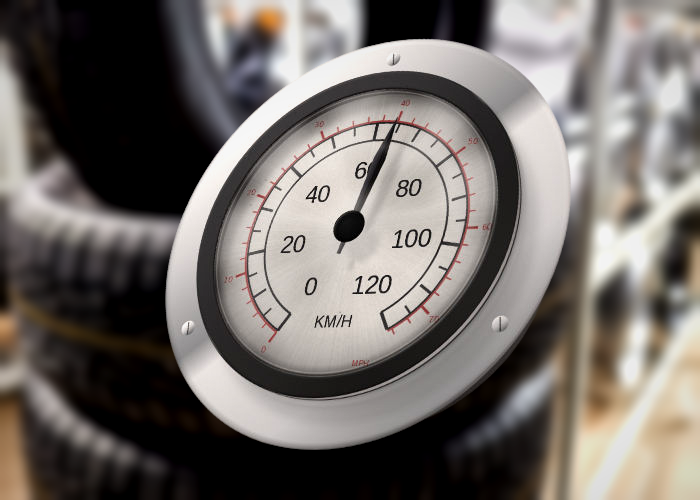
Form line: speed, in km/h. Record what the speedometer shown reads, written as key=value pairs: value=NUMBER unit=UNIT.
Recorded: value=65 unit=km/h
